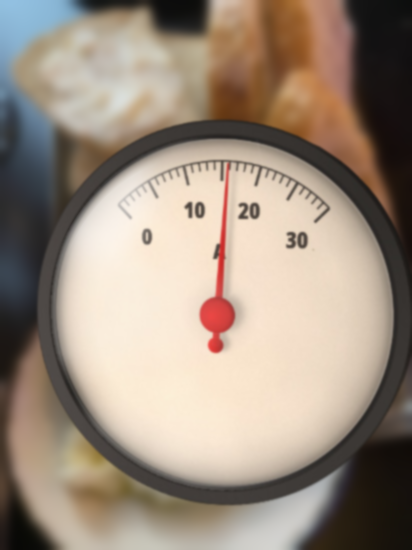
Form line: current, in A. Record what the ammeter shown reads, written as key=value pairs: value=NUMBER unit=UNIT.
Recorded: value=16 unit=A
